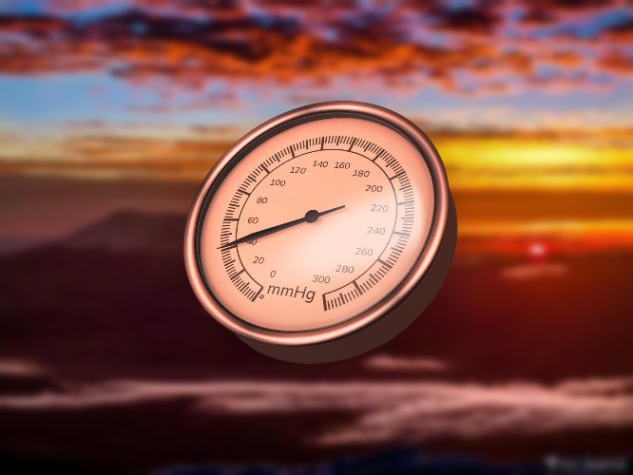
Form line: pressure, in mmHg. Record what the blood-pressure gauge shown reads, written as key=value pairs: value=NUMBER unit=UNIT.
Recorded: value=40 unit=mmHg
